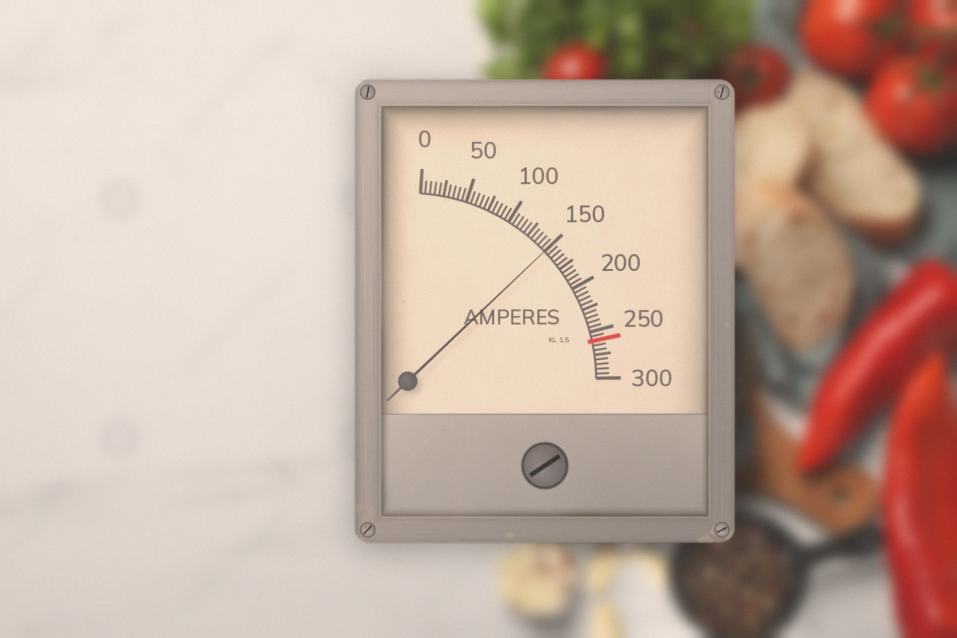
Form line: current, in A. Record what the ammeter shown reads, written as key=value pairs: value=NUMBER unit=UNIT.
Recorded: value=150 unit=A
